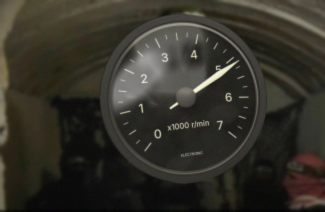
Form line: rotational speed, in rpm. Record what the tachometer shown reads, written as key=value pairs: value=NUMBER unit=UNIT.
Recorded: value=5125 unit=rpm
